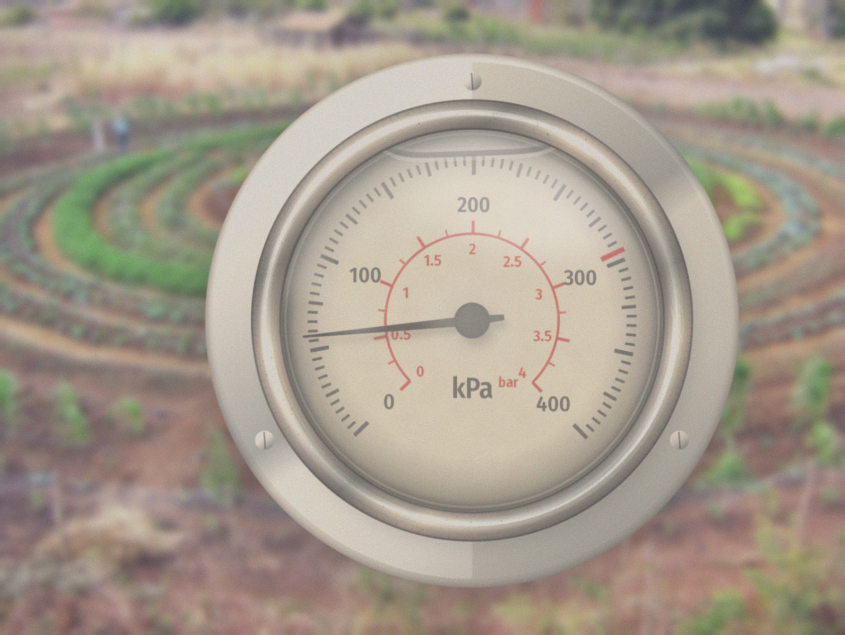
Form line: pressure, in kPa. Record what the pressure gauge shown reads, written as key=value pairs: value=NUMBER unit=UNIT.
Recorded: value=57.5 unit=kPa
